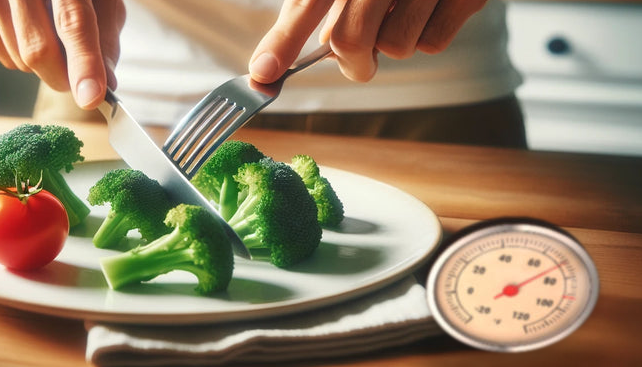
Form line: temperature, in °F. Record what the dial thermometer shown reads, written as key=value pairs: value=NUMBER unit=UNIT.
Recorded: value=70 unit=°F
